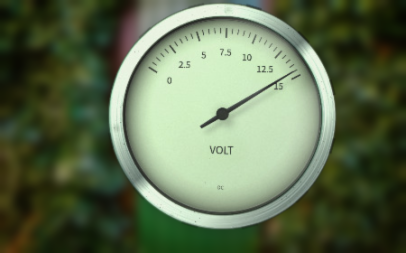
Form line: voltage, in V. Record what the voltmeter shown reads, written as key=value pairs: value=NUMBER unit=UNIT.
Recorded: value=14.5 unit=V
